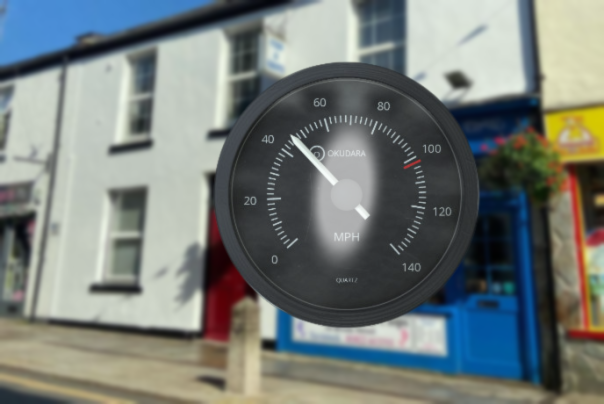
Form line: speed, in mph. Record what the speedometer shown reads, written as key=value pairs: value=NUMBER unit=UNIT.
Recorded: value=46 unit=mph
